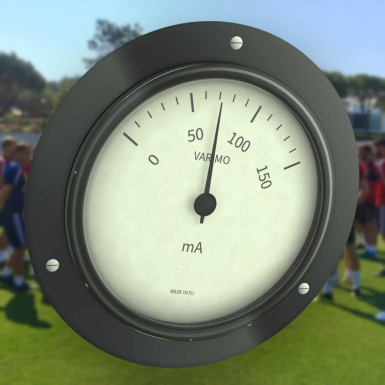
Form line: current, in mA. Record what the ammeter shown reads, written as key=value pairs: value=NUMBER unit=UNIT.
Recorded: value=70 unit=mA
